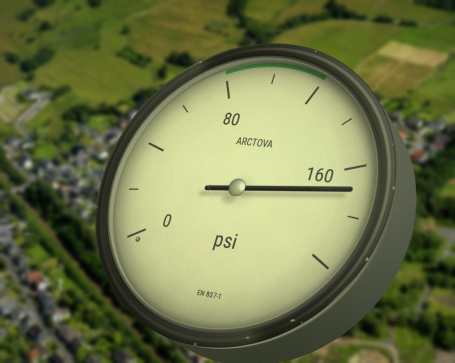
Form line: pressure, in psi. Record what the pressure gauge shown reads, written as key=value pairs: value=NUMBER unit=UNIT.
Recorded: value=170 unit=psi
